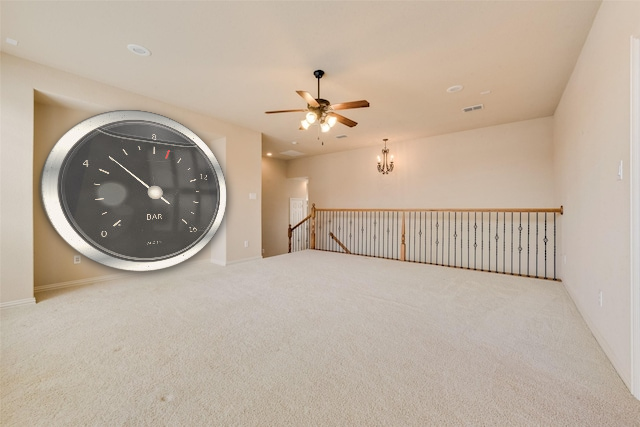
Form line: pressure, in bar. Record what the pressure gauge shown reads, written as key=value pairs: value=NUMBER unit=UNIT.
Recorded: value=5 unit=bar
